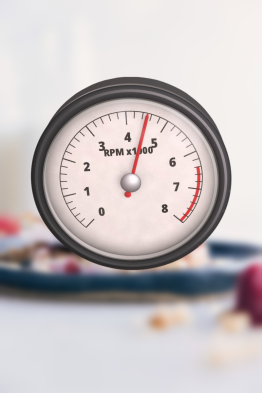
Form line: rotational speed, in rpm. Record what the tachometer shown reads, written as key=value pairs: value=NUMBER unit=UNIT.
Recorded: value=4500 unit=rpm
